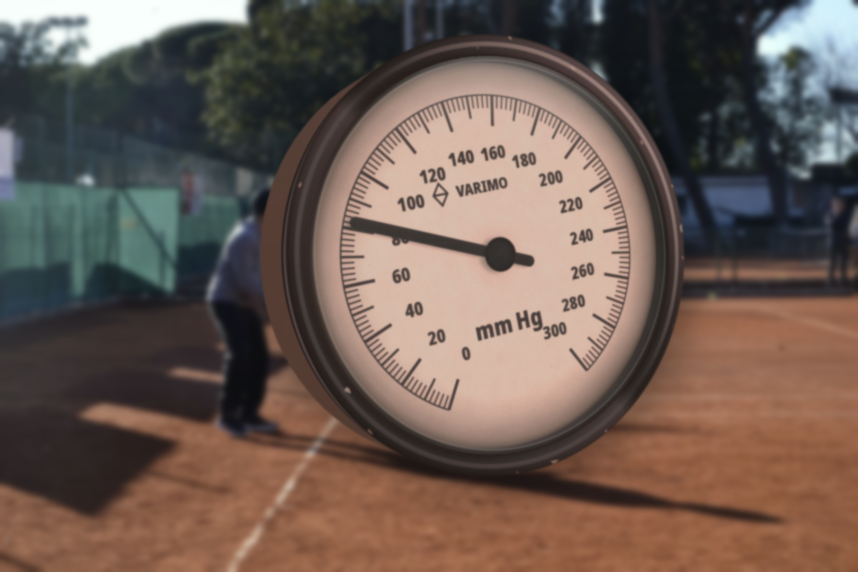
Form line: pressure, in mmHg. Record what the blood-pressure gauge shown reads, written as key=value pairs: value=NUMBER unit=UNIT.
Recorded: value=82 unit=mmHg
